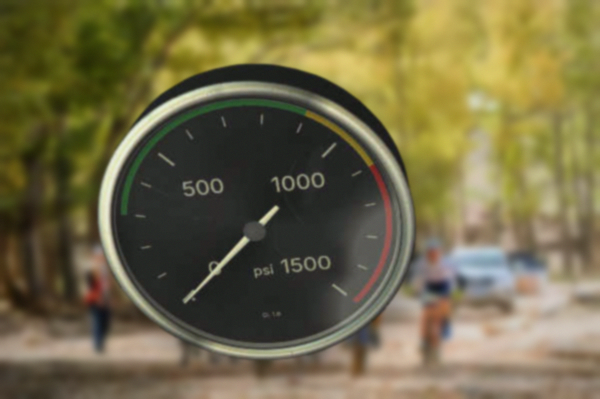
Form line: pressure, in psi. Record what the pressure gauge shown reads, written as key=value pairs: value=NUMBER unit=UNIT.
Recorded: value=0 unit=psi
